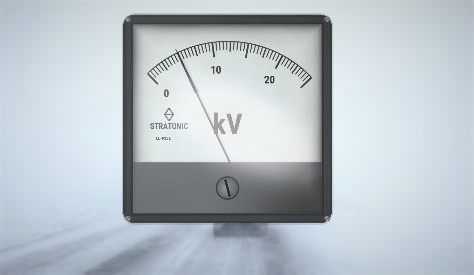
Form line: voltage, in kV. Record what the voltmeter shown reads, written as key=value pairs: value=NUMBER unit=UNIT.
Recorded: value=5 unit=kV
